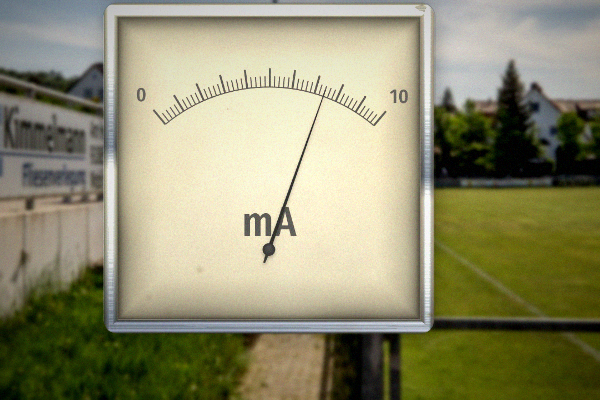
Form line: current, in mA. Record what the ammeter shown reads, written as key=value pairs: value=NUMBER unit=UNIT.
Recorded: value=7.4 unit=mA
